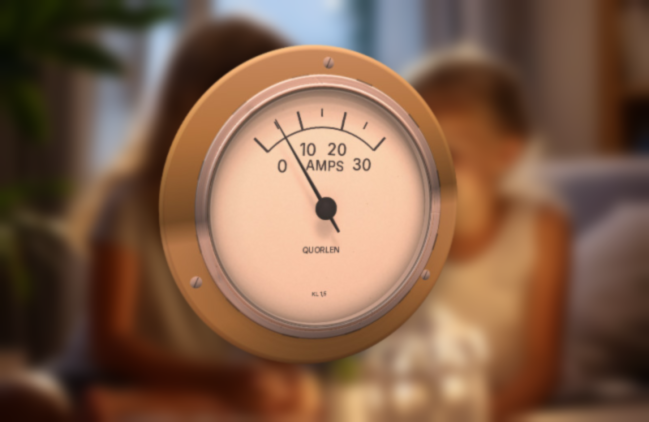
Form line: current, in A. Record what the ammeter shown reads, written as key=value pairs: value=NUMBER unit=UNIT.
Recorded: value=5 unit=A
